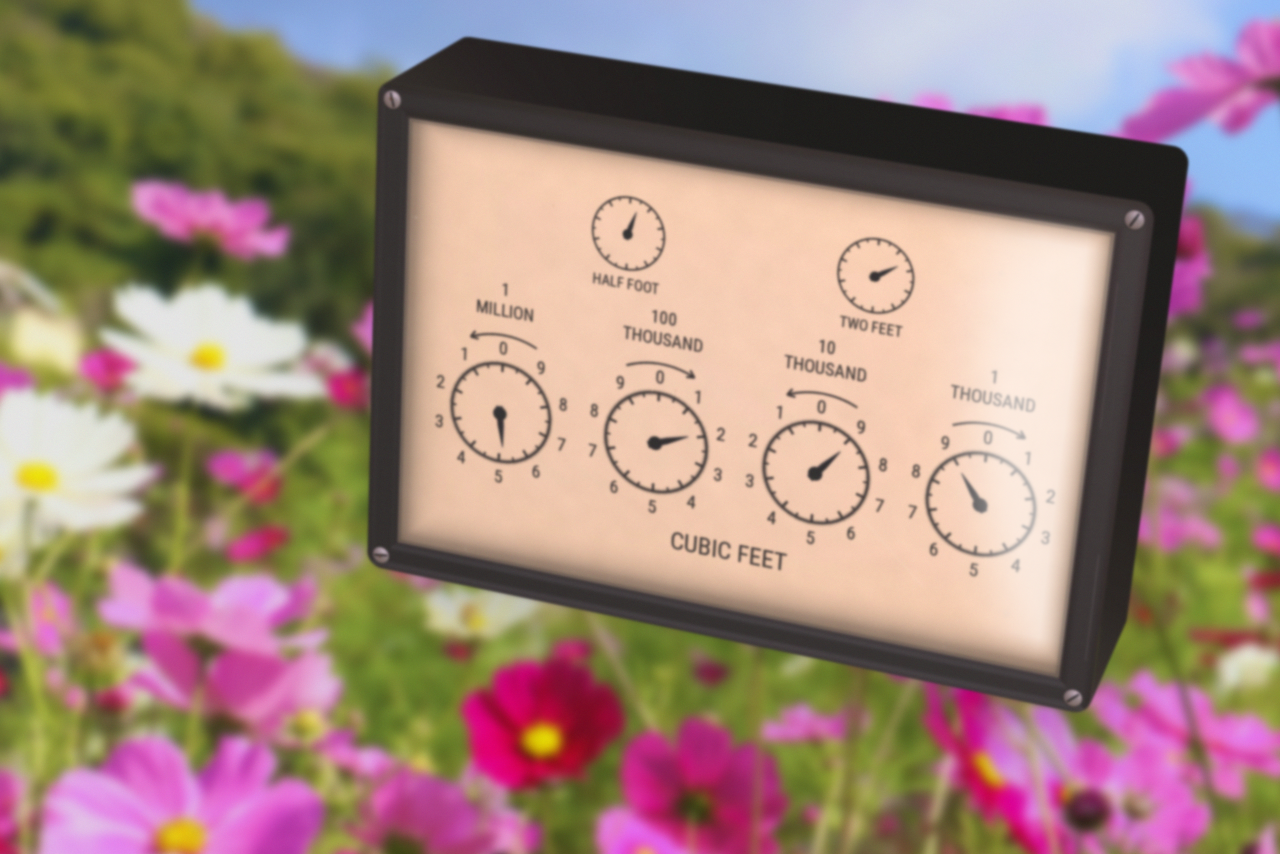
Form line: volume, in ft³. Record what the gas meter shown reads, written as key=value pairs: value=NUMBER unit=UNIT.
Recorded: value=518900 unit=ft³
